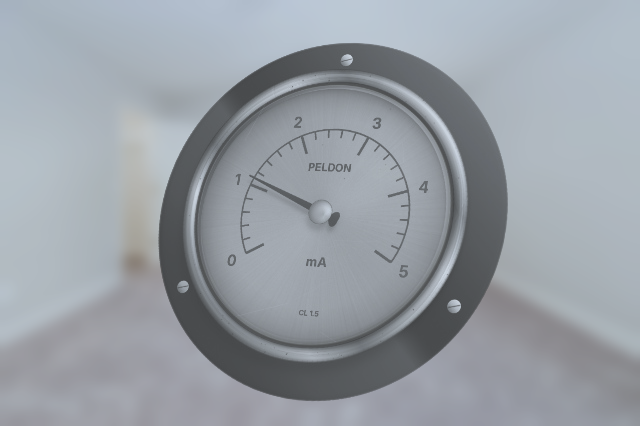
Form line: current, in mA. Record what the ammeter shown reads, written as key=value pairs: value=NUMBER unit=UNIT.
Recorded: value=1.1 unit=mA
